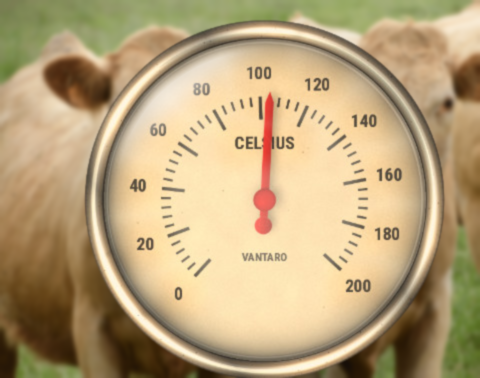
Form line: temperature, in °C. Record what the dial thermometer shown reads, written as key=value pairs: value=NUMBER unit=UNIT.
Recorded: value=104 unit=°C
